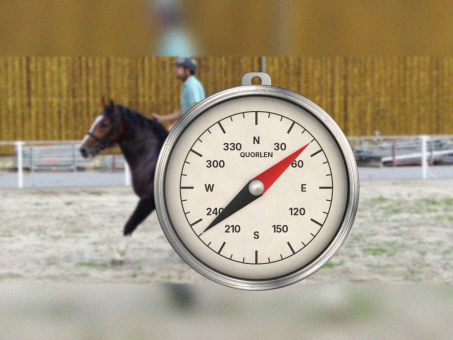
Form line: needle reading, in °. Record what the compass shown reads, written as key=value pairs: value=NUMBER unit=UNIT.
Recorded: value=50 unit=°
